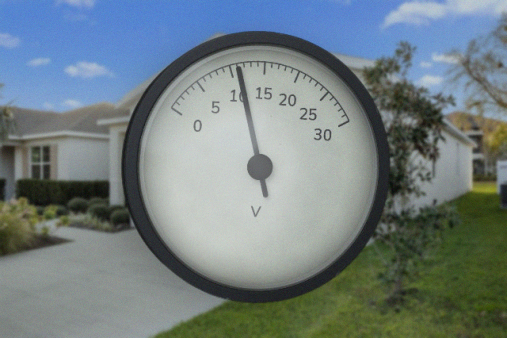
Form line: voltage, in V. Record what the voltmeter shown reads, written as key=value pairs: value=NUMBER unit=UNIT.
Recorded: value=11 unit=V
